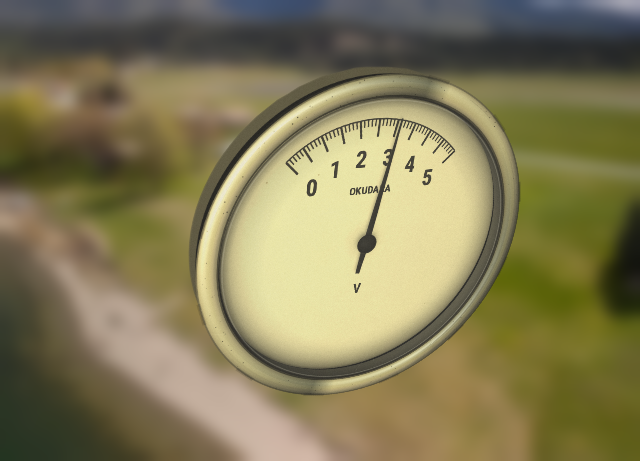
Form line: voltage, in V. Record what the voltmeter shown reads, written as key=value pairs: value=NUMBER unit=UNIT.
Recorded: value=3 unit=V
